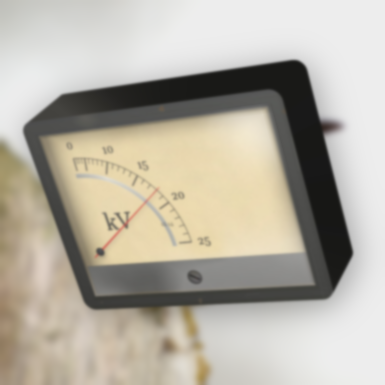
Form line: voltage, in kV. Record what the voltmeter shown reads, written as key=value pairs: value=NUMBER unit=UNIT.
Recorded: value=18 unit=kV
